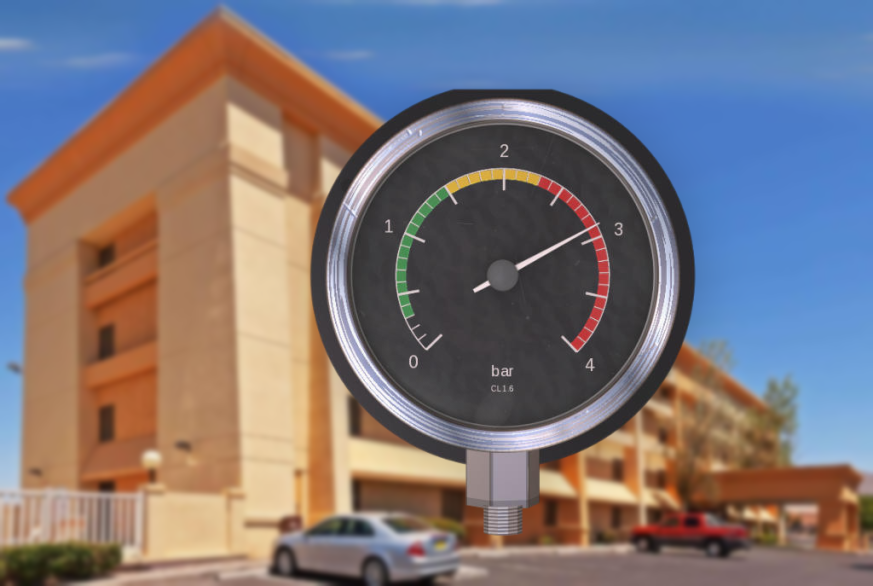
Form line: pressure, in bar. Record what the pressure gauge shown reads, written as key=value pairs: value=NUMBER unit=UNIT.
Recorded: value=2.9 unit=bar
